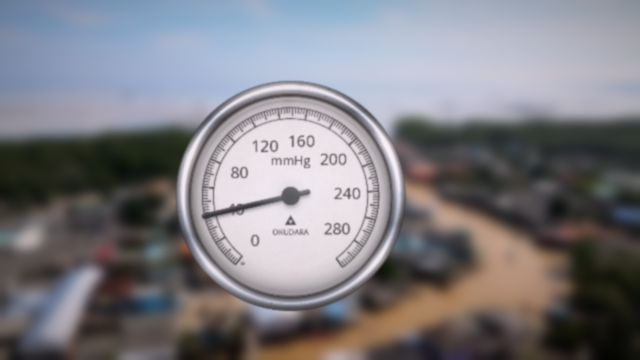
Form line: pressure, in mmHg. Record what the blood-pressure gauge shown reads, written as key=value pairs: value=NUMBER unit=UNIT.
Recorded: value=40 unit=mmHg
